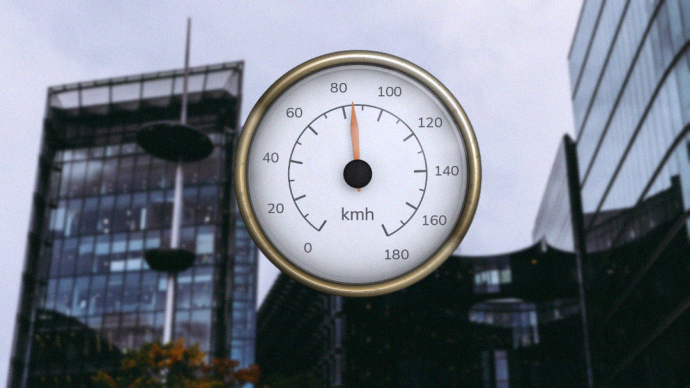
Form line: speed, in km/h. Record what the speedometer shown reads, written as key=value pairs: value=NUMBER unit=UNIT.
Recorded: value=85 unit=km/h
